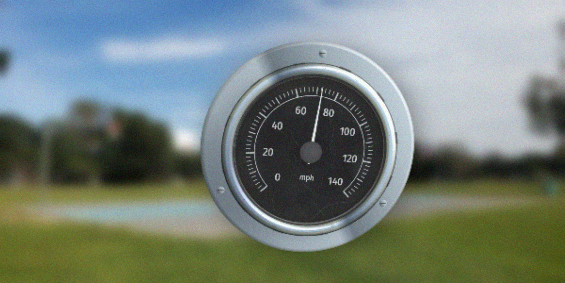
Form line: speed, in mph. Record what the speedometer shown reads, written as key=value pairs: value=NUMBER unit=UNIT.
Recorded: value=72 unit=mph
